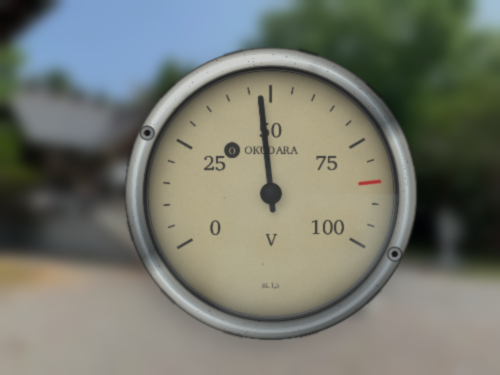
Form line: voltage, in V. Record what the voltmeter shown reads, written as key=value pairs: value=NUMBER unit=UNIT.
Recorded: value=47.5 unit=V
